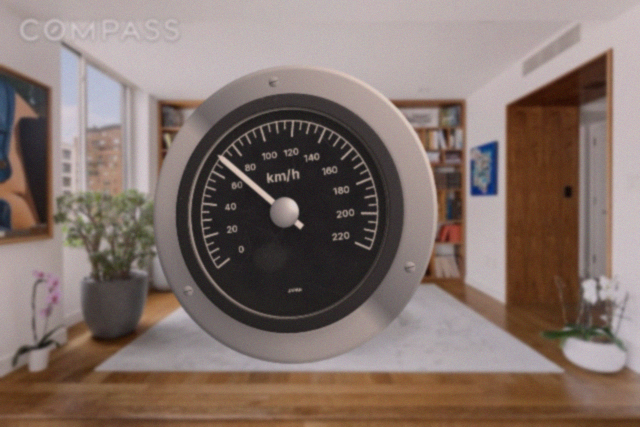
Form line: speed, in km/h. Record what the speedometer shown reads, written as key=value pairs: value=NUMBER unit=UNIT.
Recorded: value=70 unit=km/h
